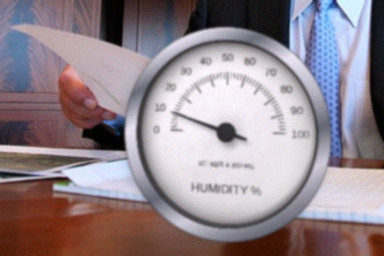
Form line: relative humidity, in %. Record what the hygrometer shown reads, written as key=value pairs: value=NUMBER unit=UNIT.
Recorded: value=10 unit=%
